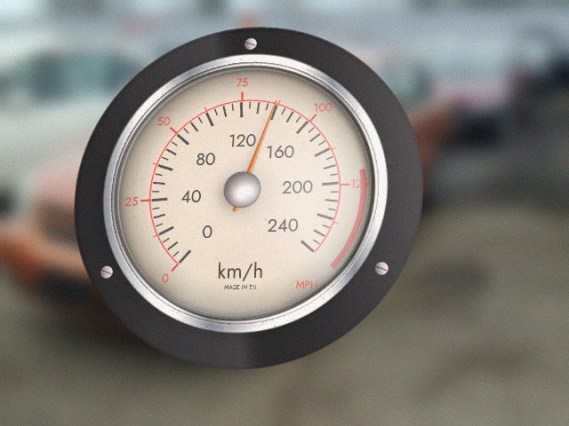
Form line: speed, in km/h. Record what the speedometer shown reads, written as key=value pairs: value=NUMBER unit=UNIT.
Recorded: value=140 unit=km/h
